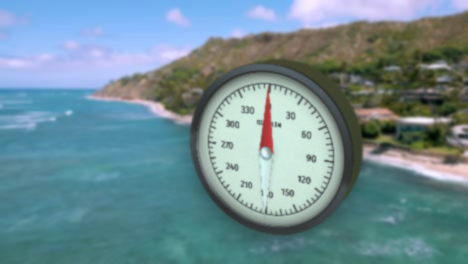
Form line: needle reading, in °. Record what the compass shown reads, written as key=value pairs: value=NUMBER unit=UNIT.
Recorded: value=0 unit=°
